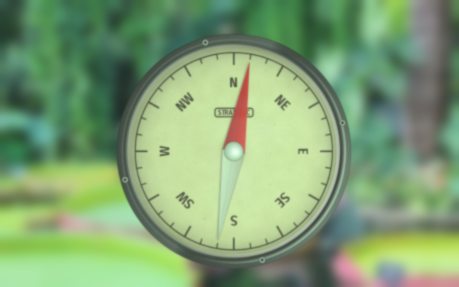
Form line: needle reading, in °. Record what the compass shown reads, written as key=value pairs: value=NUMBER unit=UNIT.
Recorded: value=10 unit=°
